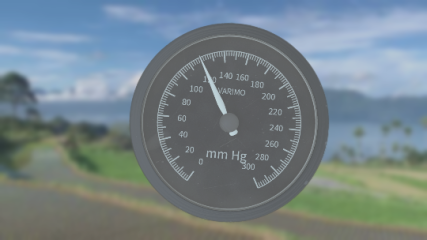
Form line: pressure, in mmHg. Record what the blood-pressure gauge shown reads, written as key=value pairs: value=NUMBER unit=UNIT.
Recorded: value=120 unit=mmHg
